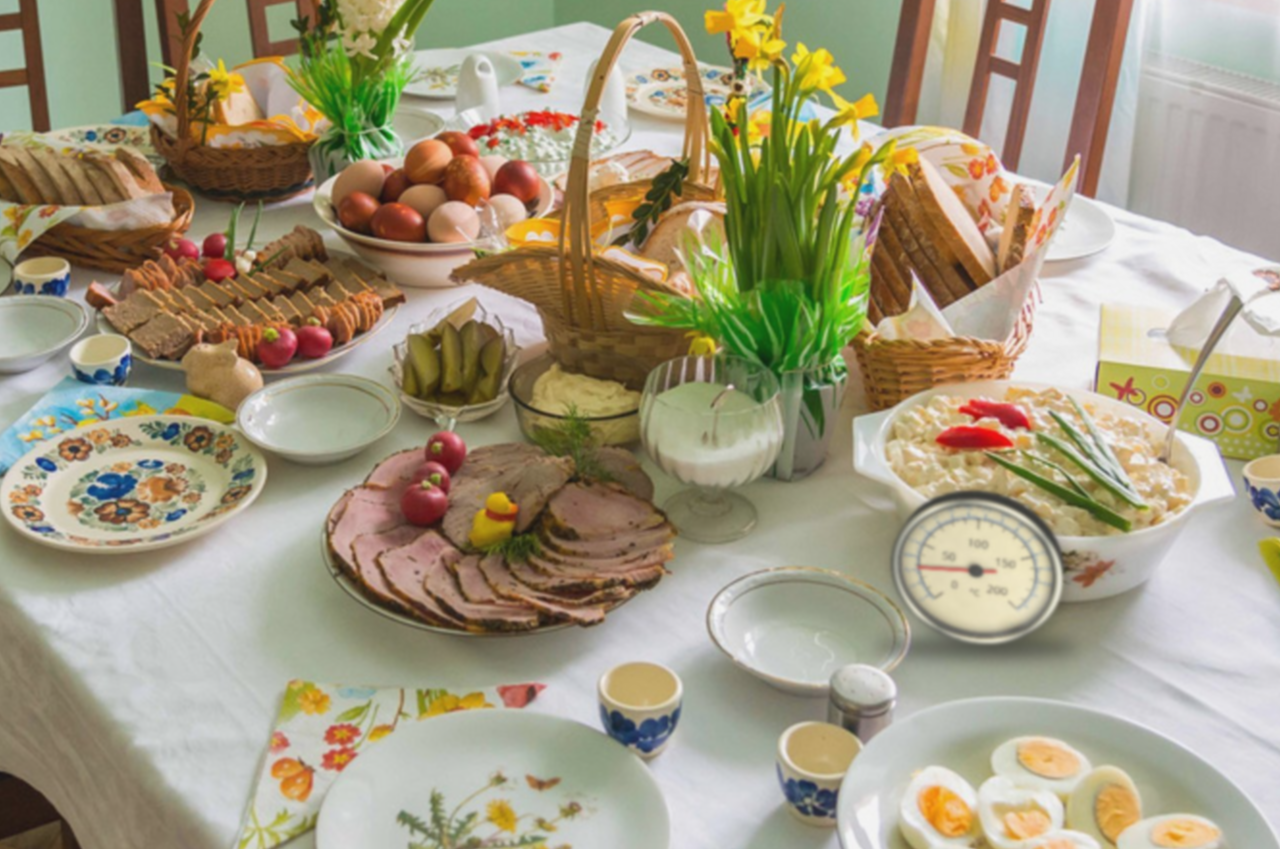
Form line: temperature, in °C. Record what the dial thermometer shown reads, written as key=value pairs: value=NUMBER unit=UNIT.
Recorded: value=30 unit=°C
